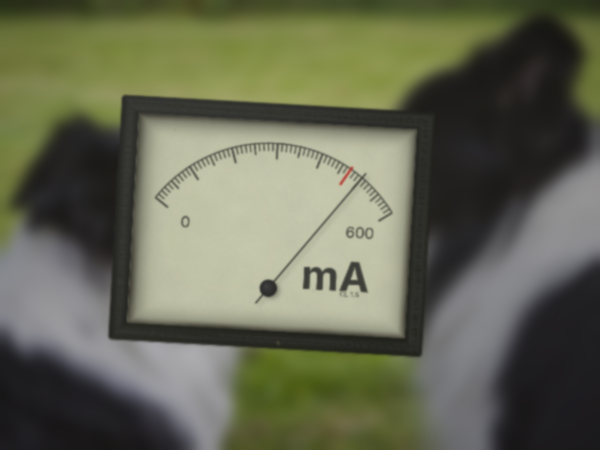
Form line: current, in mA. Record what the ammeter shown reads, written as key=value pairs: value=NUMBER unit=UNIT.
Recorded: value=500 unit=mA
